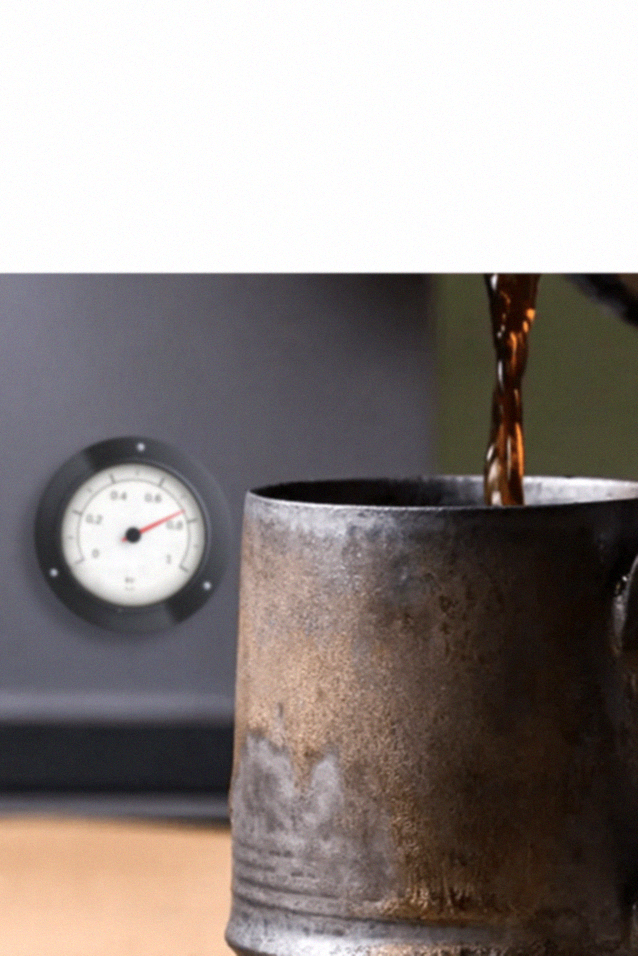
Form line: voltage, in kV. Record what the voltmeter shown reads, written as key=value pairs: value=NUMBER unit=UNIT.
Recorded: value=0.75 unit=kV
